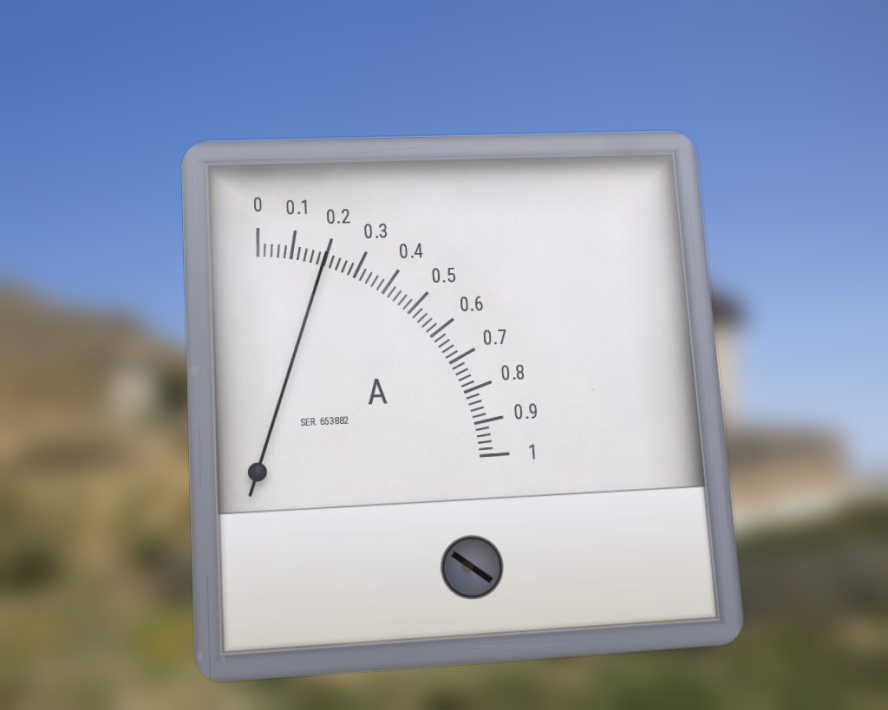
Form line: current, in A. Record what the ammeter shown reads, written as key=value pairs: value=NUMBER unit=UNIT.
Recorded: value=0.2 unit=A
